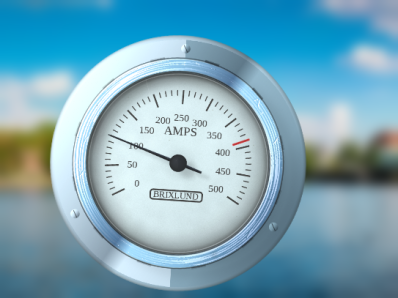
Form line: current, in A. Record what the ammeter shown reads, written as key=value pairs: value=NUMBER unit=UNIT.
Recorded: value=100 unit=A
